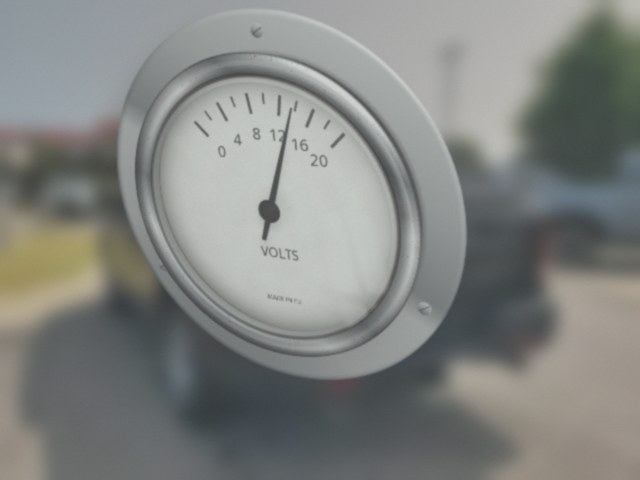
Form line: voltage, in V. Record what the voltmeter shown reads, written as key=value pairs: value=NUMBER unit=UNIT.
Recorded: value=14 unit=V
